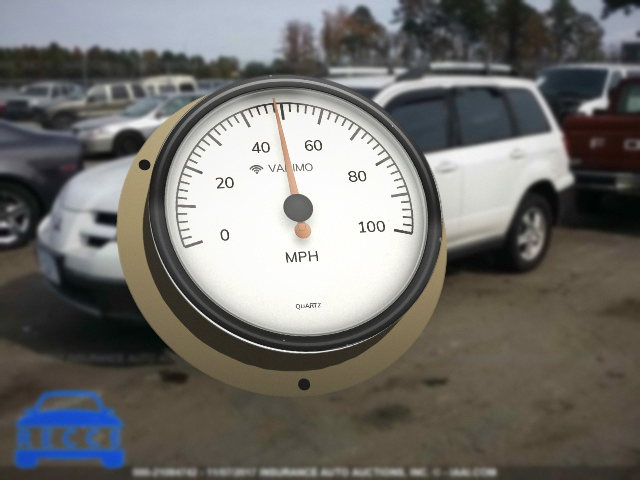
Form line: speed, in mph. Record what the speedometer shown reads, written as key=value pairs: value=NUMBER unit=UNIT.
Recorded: value=48 unit=mph
